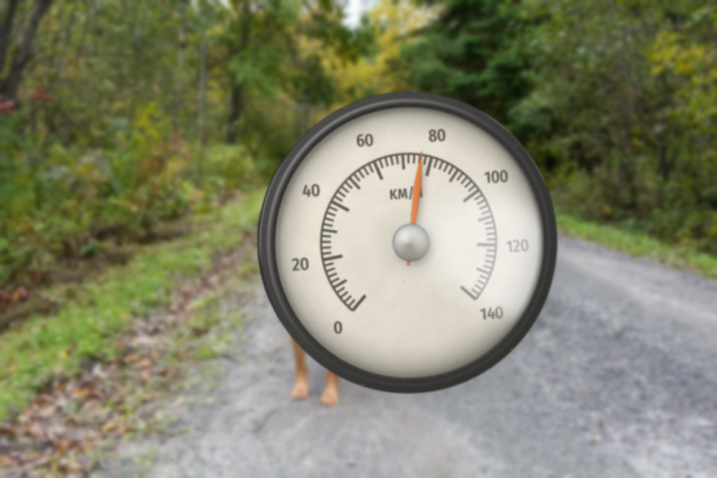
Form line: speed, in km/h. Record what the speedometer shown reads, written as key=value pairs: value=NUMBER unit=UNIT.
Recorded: value=76 unit=km/h
